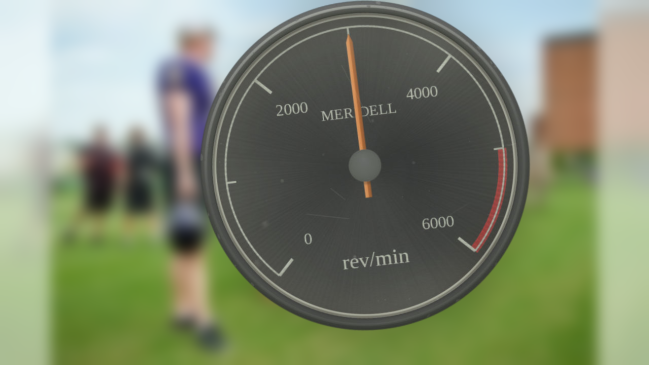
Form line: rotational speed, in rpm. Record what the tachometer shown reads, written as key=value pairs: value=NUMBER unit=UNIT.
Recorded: value=3000 unit=rpm
